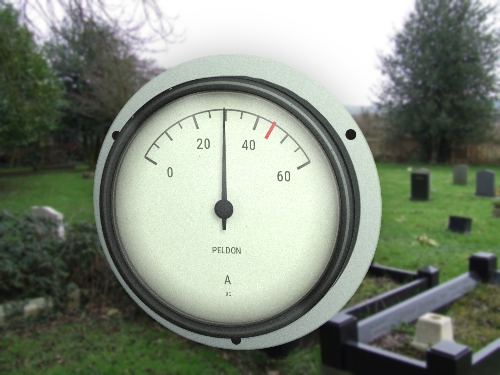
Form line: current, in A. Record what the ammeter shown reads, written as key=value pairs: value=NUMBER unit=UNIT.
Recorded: value=30 unit=A
